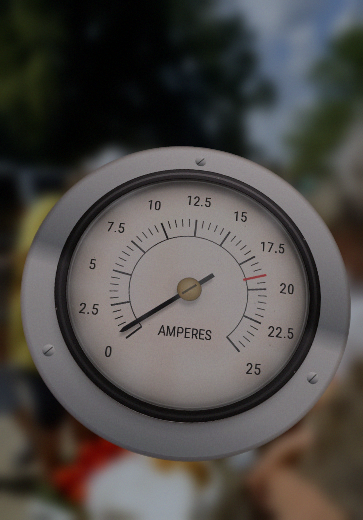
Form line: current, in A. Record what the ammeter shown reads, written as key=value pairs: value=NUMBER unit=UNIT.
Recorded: value=0.5 unit=A
